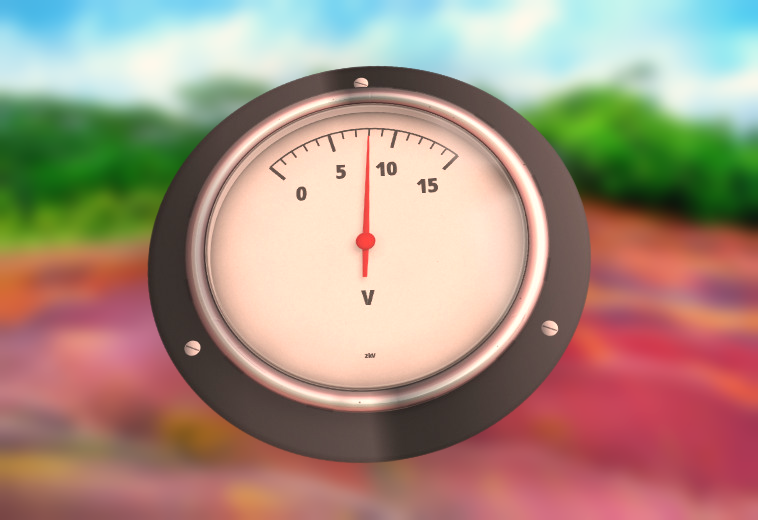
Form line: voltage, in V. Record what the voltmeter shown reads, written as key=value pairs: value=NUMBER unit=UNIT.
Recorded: value=8 unit=V
